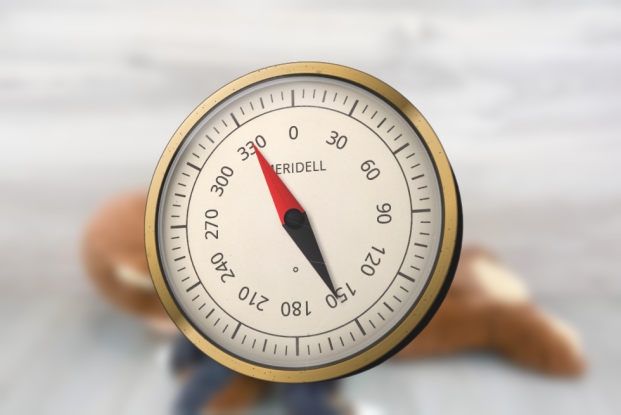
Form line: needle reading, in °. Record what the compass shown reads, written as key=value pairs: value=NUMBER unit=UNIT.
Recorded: value=332.5 unit=°
